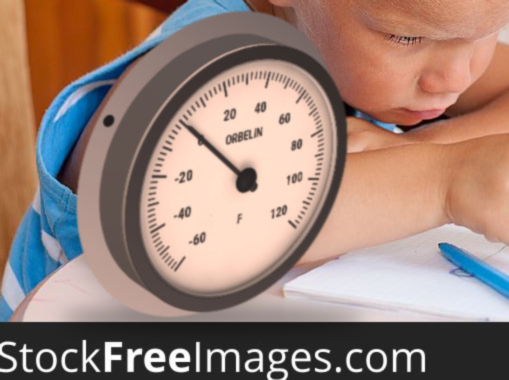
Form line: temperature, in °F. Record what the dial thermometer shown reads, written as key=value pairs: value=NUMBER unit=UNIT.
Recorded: value=0 unit=°F
